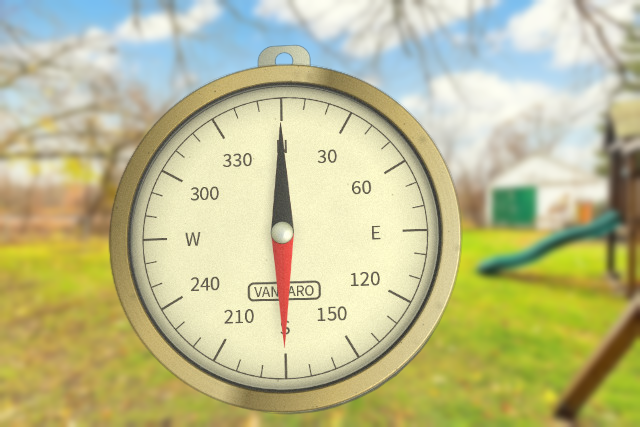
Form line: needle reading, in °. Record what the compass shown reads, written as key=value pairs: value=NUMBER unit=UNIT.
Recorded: value=180 unit=°
